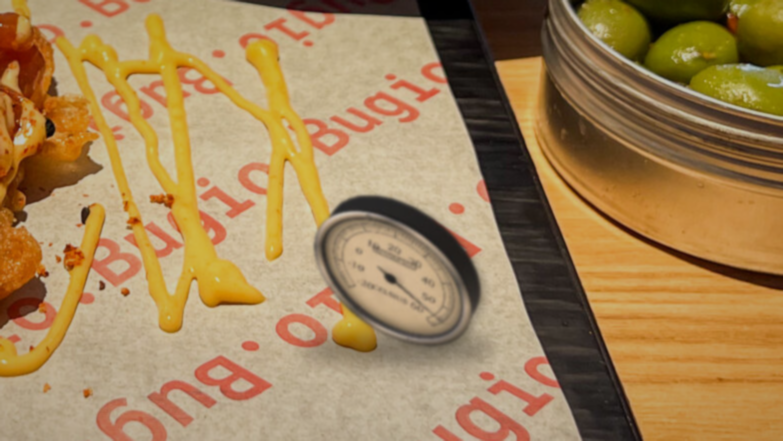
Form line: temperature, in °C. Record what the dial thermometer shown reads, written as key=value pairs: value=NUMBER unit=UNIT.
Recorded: value=55 unit=°C
